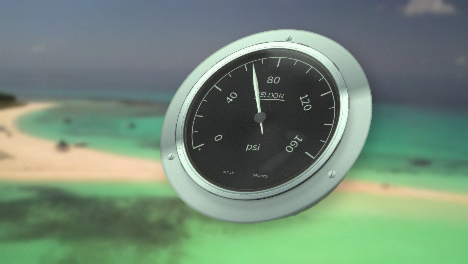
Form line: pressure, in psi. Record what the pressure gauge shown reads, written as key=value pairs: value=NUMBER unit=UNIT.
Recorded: value=65 unit=psi
